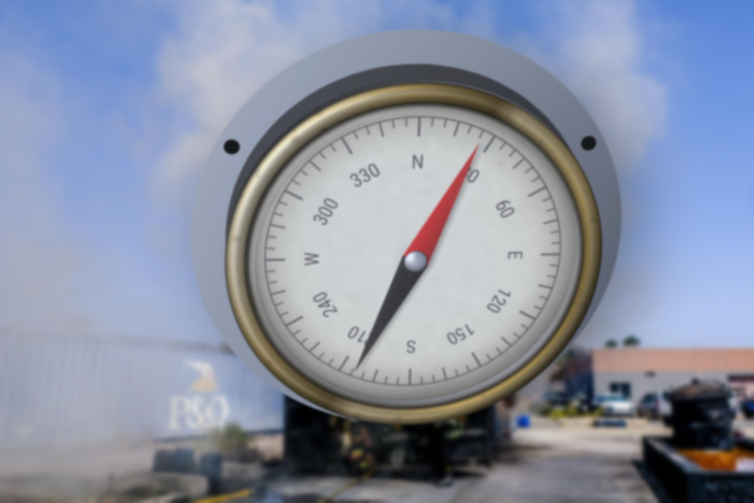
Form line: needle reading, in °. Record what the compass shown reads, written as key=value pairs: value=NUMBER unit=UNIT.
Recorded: value=25 unit=°
